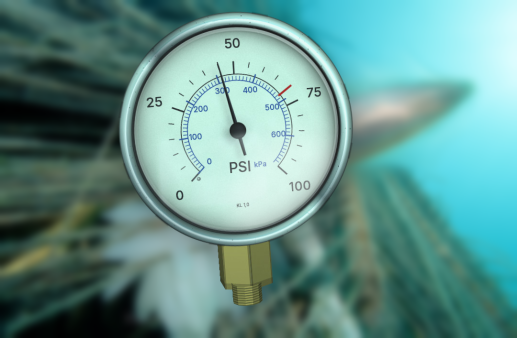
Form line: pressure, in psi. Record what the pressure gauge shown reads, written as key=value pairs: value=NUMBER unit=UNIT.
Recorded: value=45 unit=psi
